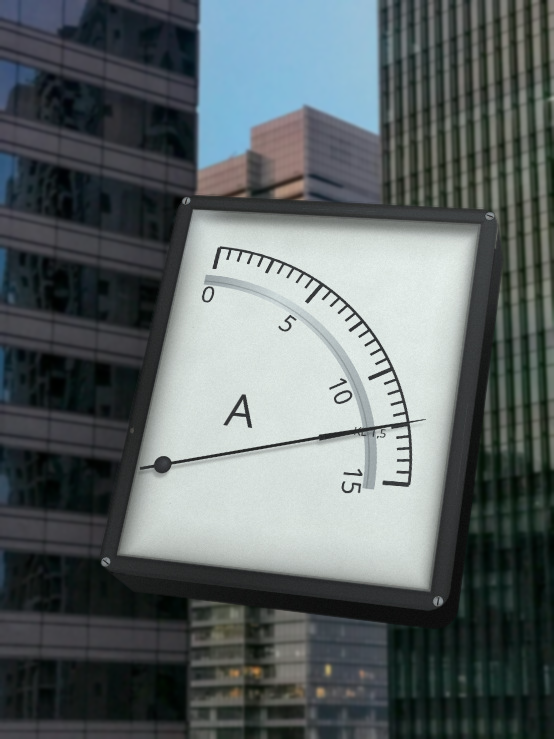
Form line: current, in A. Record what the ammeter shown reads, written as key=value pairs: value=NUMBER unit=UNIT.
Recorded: value=12.5 unit=A
